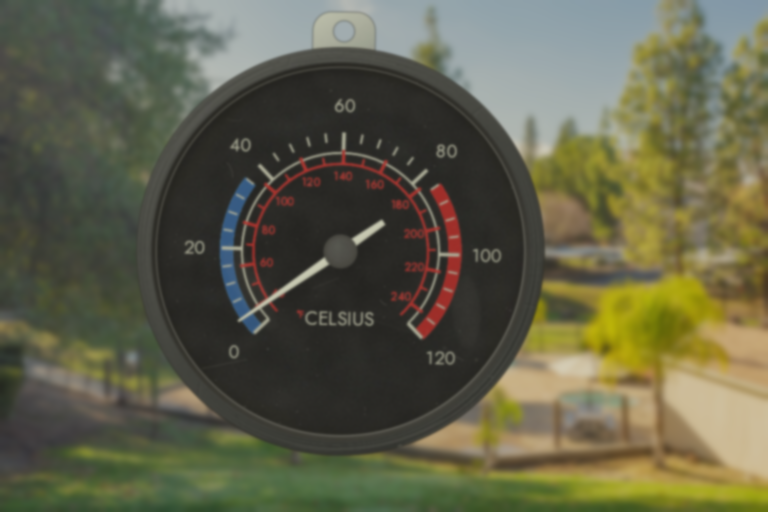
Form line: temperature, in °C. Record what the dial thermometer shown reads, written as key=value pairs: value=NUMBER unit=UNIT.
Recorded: value=4 unit=°C
